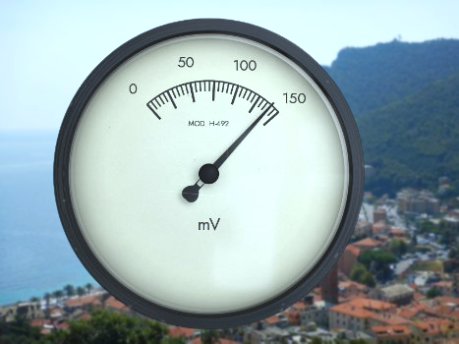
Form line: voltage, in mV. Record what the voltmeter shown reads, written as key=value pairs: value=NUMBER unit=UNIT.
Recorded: value=140 unit=mV
